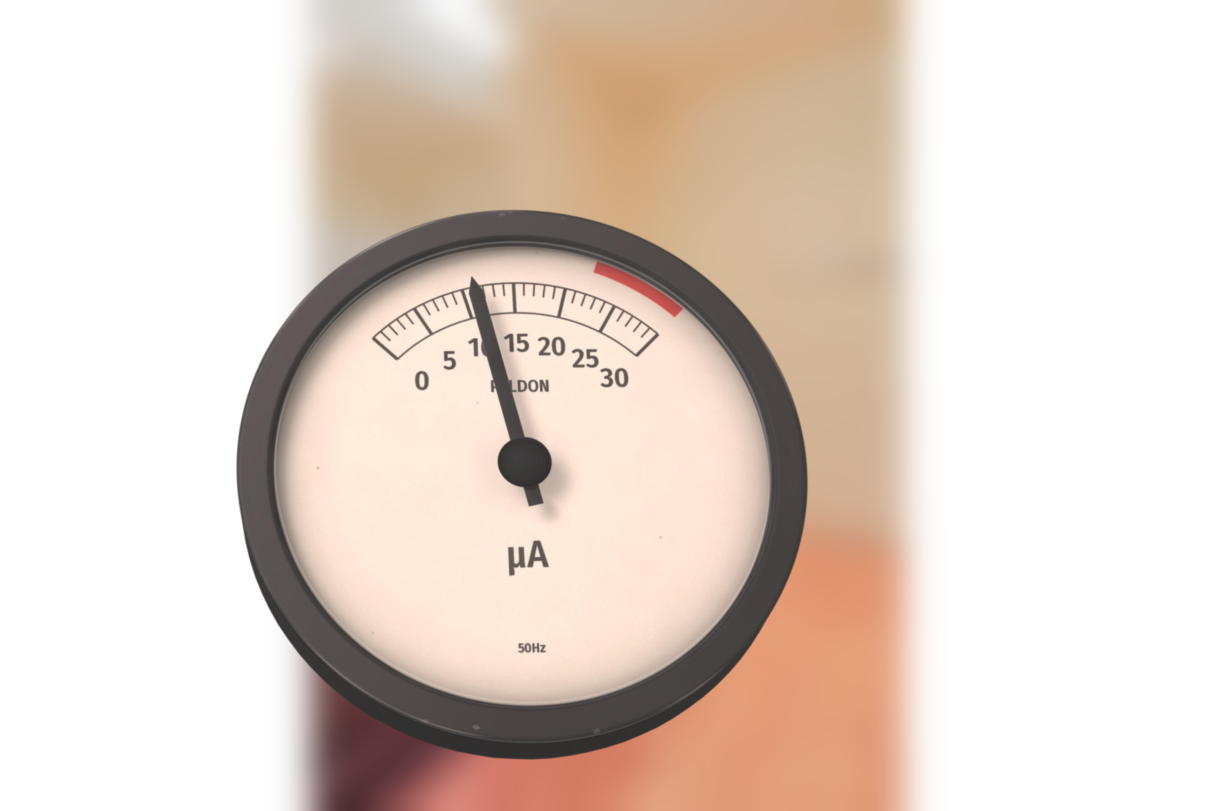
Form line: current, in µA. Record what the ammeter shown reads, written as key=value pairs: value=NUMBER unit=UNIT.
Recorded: value=11 unit=µA
